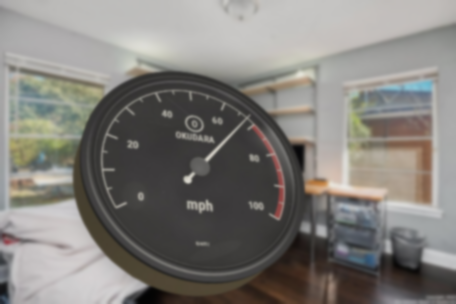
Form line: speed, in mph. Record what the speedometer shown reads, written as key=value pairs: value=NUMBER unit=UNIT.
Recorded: value=67.5 unit=mph
